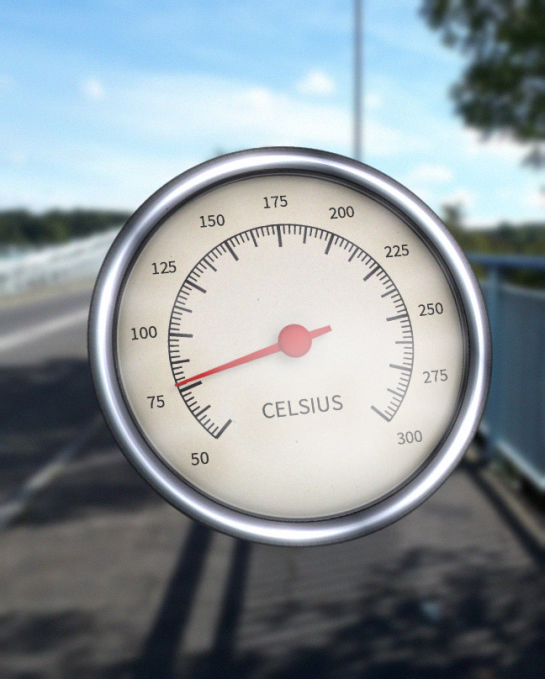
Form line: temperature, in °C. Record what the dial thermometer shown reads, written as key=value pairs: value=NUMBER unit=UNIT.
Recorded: value=77.5 unit=°C
